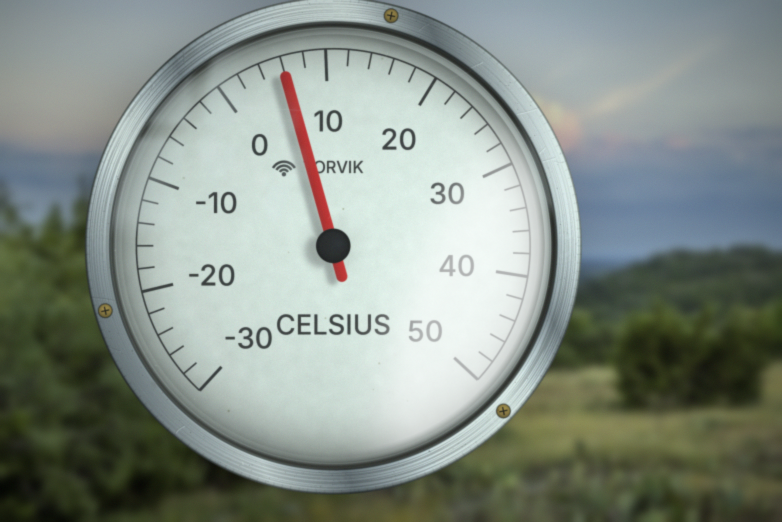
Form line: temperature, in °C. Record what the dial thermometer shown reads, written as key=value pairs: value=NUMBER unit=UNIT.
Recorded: value=6 unit=°C
